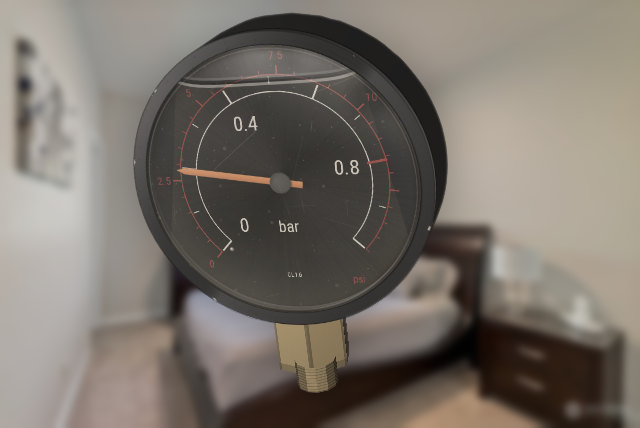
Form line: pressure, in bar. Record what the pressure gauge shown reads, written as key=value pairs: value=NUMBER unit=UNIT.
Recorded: value=0.2 unit=bar
